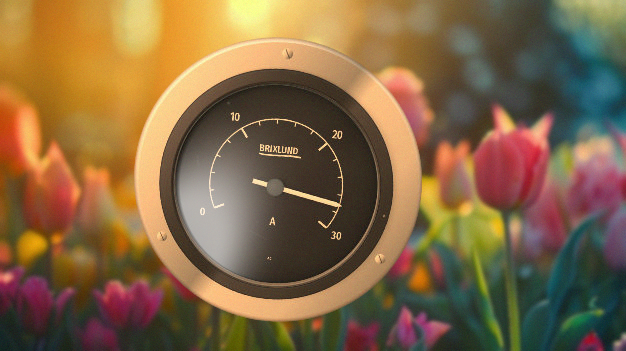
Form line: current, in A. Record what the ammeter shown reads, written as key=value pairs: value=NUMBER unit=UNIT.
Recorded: value=27 unit=A
